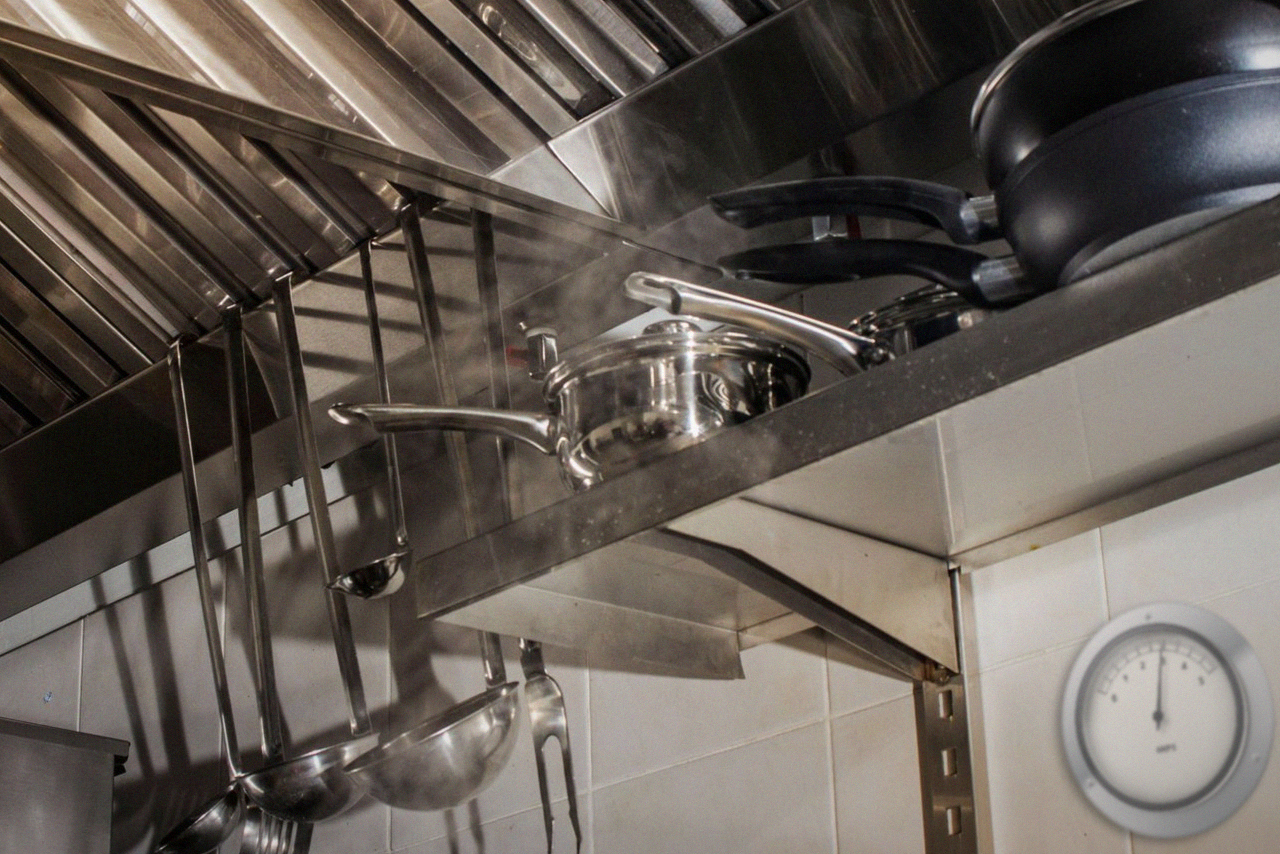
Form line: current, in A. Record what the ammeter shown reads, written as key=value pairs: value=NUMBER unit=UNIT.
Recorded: value=3 unit=A
